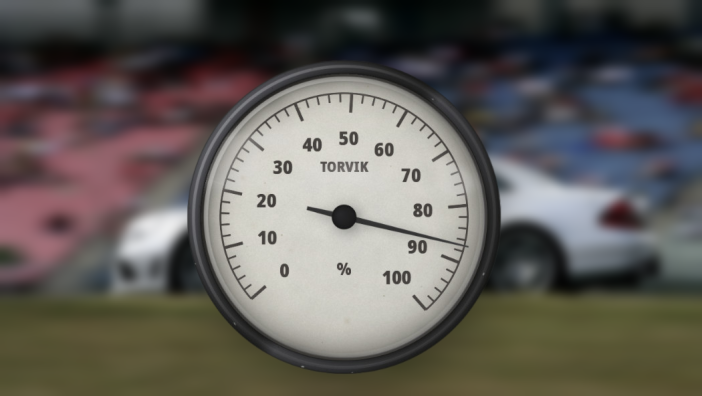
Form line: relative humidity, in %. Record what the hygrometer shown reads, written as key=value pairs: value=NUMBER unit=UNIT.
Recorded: value=87 unit=%
